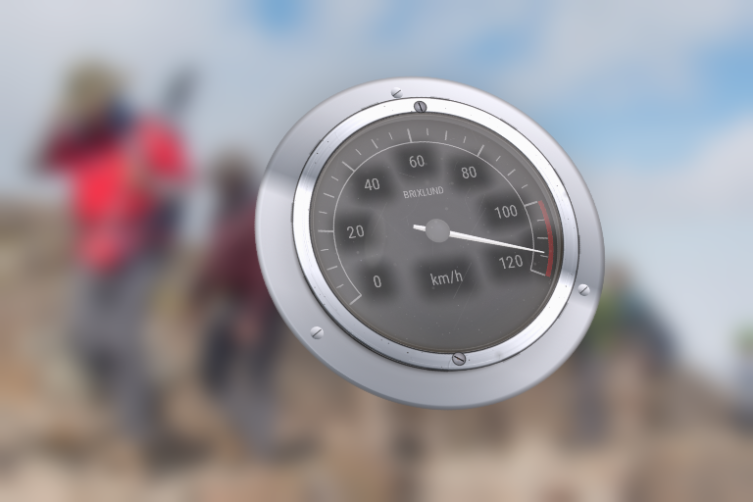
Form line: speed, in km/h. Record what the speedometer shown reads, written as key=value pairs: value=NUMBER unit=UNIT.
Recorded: value=115 unit=km/h
